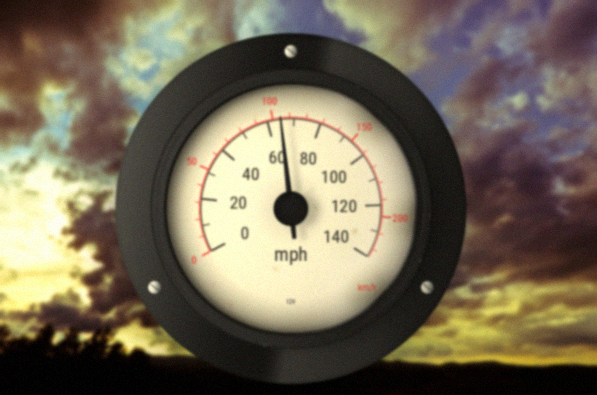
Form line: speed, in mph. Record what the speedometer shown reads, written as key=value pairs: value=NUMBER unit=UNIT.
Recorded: value=65 unit=mph
